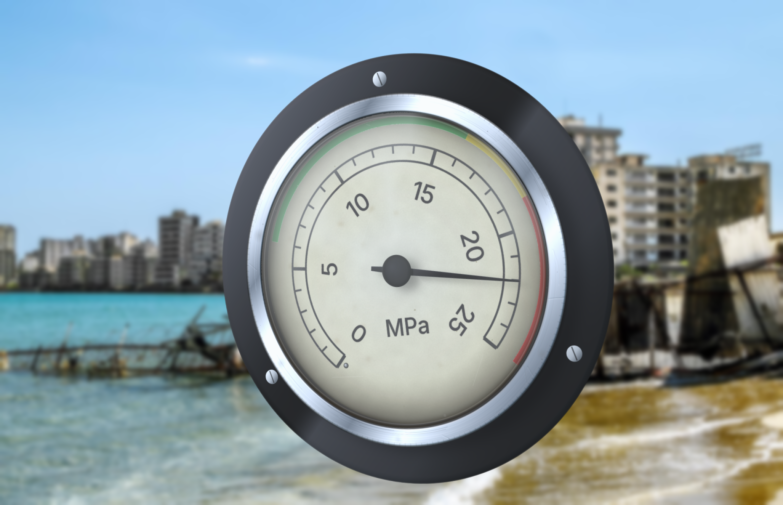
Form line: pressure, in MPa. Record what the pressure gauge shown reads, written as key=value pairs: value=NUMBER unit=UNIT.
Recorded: value=22 unit=MPa
